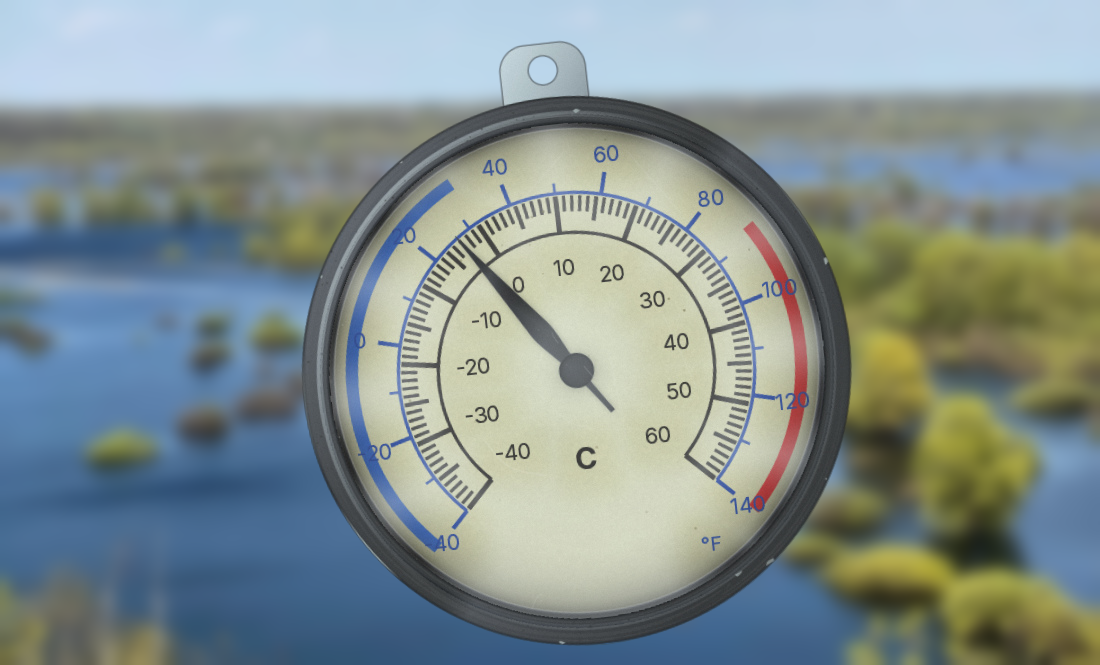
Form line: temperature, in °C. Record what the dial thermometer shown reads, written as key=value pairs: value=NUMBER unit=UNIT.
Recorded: value=-3 unit=°C
